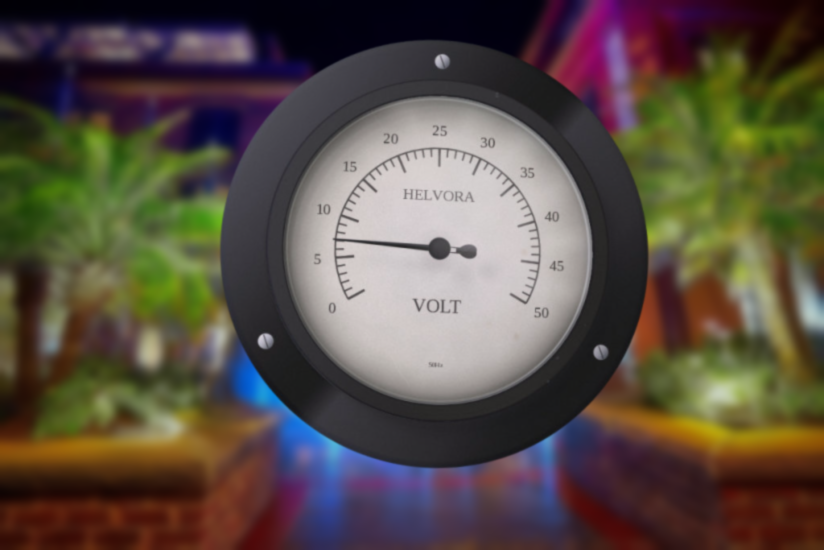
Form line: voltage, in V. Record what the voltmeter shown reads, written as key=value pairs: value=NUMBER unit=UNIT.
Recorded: value=7 unit=V
